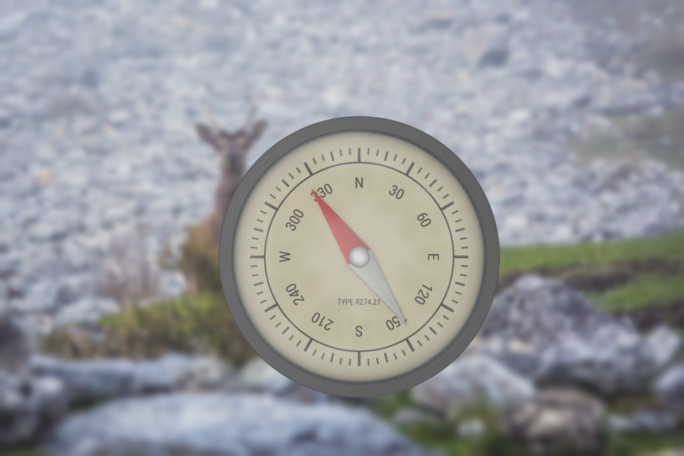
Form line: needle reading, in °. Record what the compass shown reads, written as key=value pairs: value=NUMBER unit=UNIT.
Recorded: value=325 unit=°
